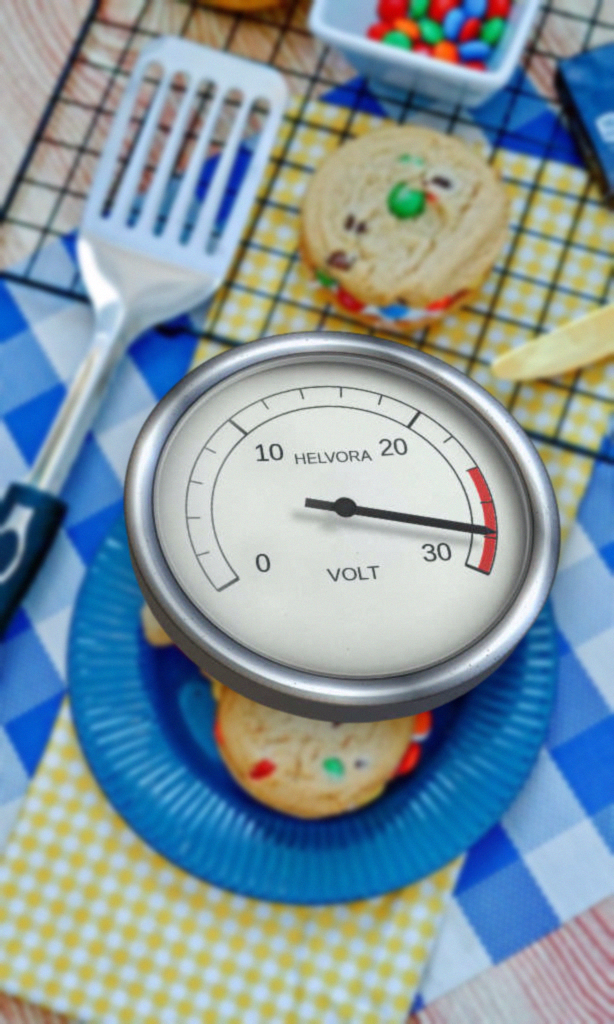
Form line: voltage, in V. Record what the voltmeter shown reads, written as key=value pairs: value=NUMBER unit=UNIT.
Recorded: value=28 unit=V
